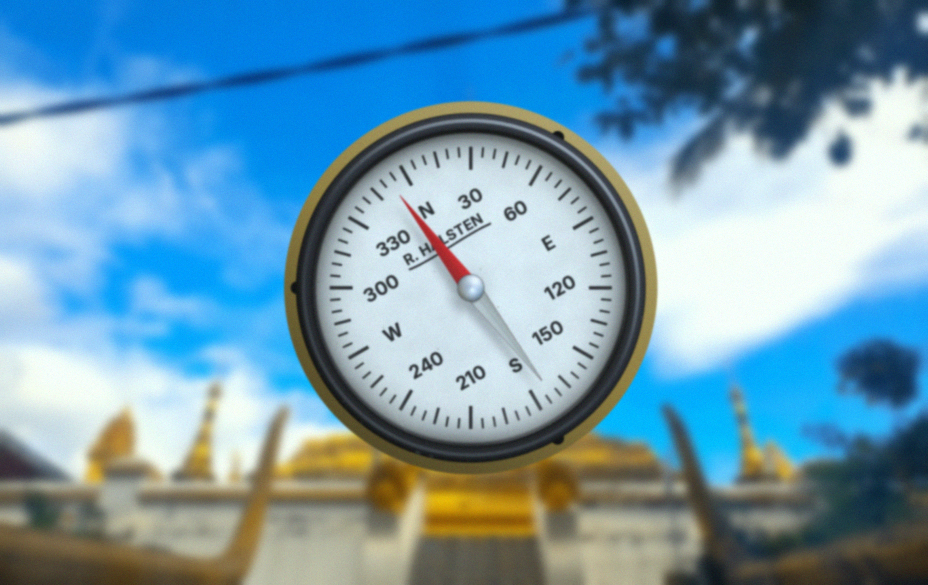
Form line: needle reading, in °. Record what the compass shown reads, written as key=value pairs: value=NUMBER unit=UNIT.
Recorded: value=352.5 unit=°
